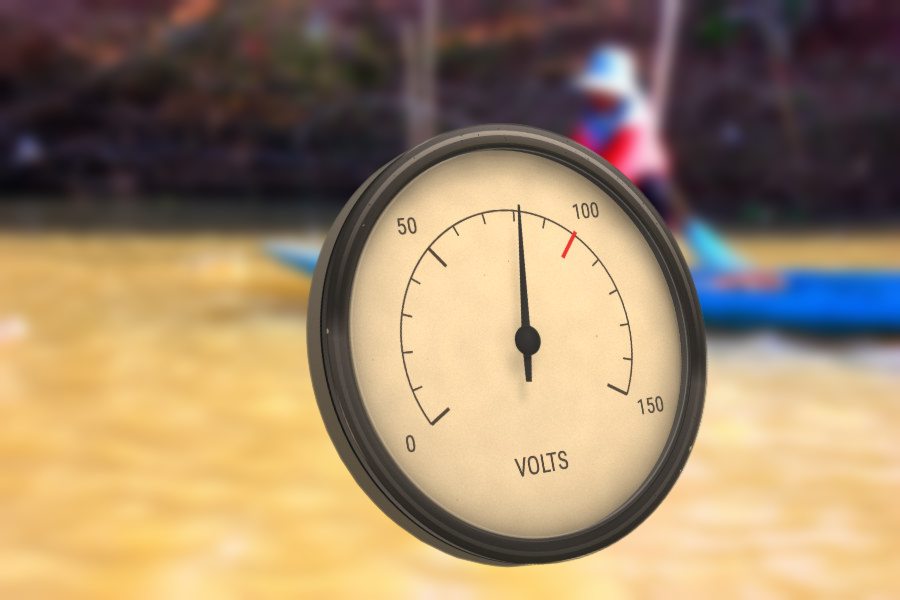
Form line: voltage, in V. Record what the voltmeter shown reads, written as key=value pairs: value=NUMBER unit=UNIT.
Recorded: value=80 unit=V
